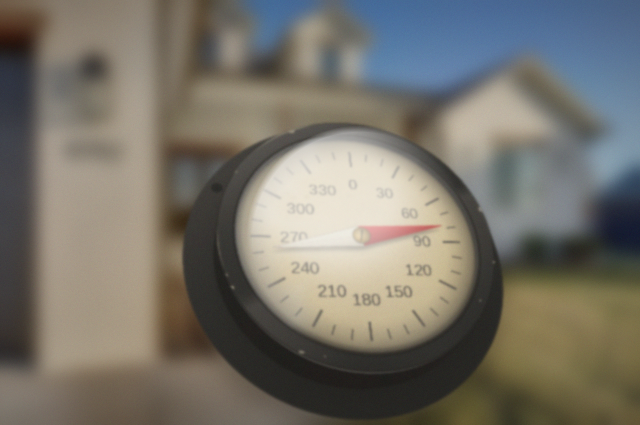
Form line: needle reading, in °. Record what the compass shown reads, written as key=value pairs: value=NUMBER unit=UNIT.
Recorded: value=80 unit=°
